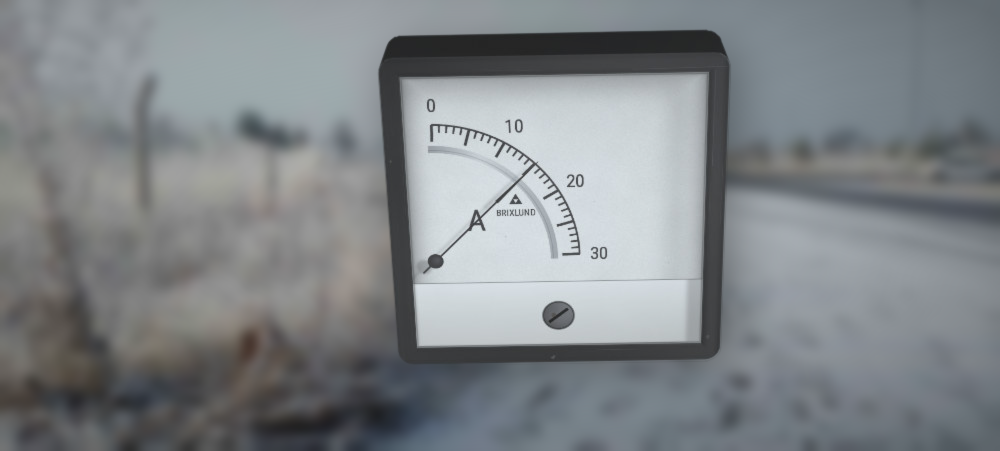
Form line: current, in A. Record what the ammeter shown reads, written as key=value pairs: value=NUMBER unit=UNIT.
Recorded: value=15 unit=A
